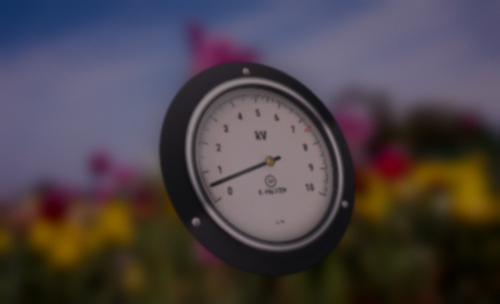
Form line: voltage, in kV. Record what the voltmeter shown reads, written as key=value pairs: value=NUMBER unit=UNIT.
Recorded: value=0.5 unit=kV
